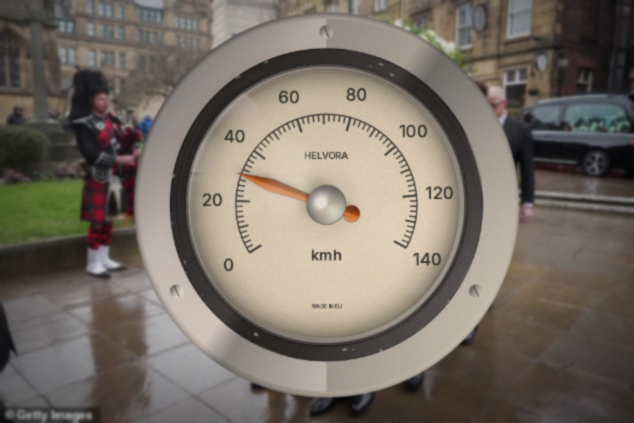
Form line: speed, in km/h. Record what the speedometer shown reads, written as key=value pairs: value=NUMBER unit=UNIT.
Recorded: value=30 unit=km/h
